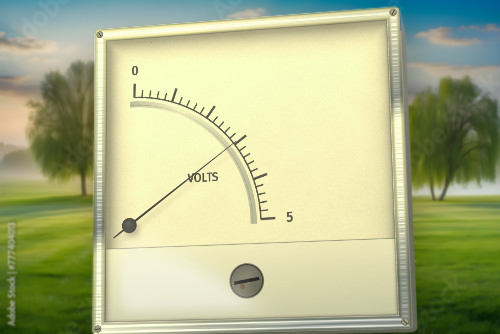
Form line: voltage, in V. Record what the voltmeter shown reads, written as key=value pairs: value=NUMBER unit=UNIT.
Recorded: value=3 unit=V
